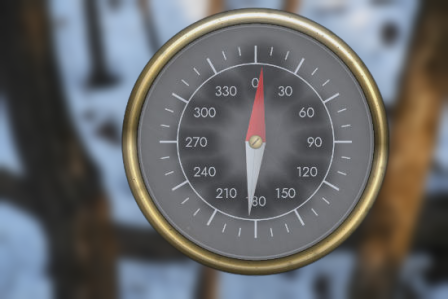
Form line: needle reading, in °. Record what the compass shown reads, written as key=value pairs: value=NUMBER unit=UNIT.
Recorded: value=5 unit=°
